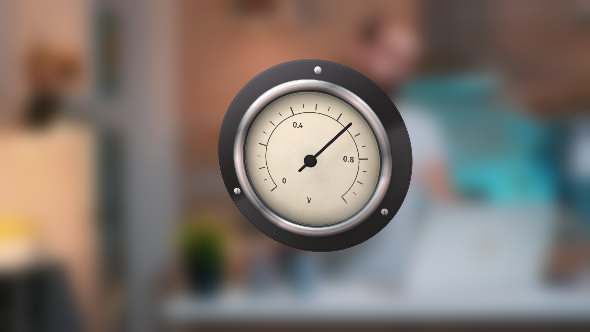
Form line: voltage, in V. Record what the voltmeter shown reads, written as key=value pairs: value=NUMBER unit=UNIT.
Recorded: value=0.65 unit=V
